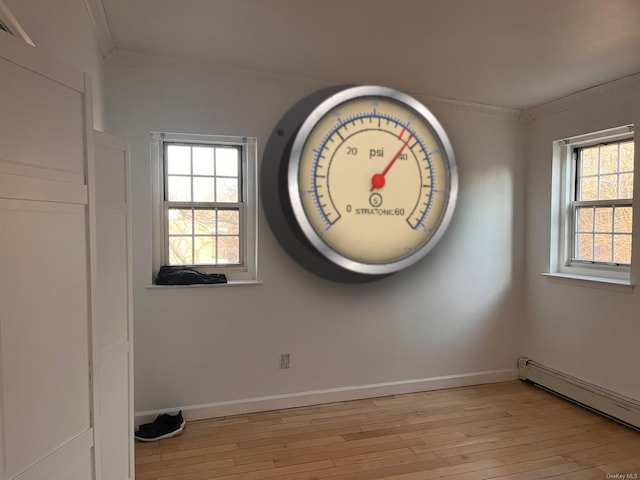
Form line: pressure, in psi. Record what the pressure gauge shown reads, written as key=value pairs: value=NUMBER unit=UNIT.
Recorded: value=38 unit=psi
